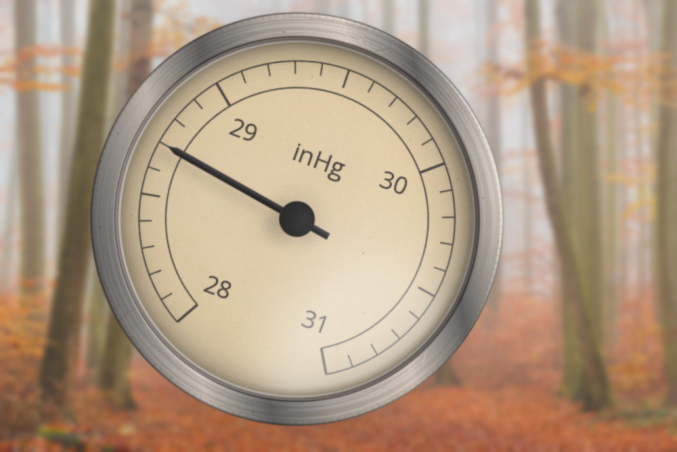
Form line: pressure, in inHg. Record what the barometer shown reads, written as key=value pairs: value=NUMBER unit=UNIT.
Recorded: value=28.7 unit=inHg
